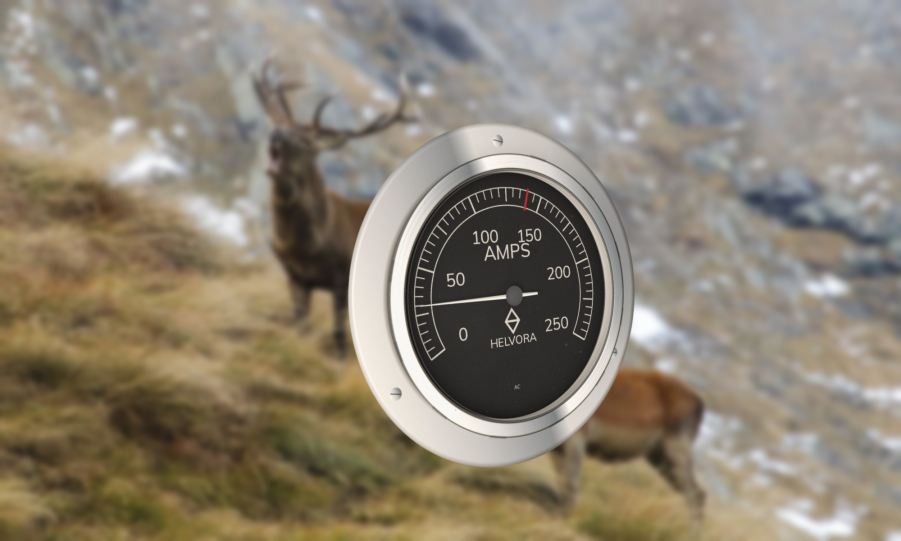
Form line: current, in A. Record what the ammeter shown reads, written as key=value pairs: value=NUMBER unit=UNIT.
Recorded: value=30 unit=A
